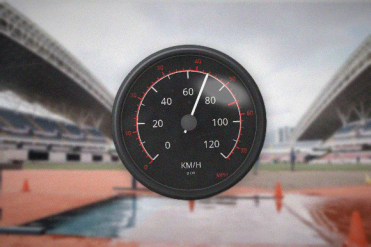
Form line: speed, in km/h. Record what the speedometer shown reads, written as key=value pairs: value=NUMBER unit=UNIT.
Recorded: value=70 unit=km/h
